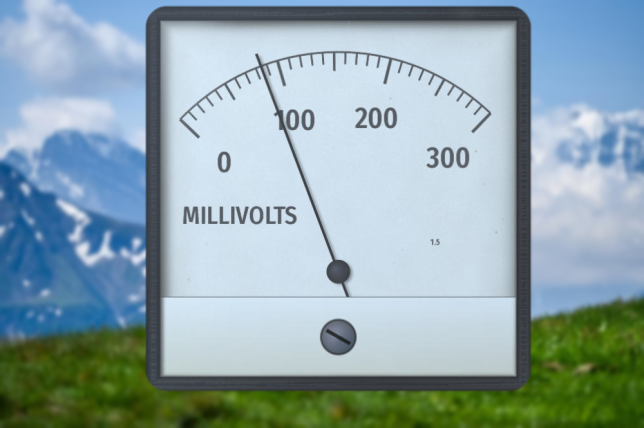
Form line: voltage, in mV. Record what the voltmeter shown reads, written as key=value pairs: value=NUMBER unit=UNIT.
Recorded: value=85 unit=mV
